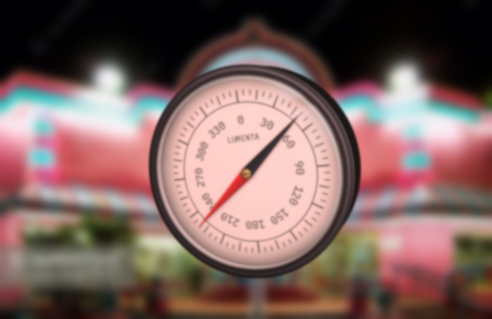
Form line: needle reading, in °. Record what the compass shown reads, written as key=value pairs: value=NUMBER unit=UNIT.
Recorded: value=230 unit=°
